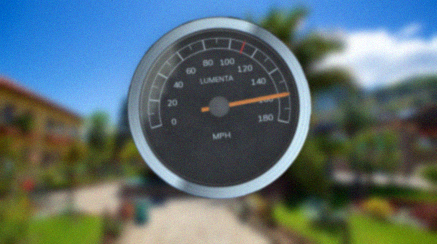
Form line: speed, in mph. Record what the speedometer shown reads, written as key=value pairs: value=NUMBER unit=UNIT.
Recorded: value=160 unit=mph
